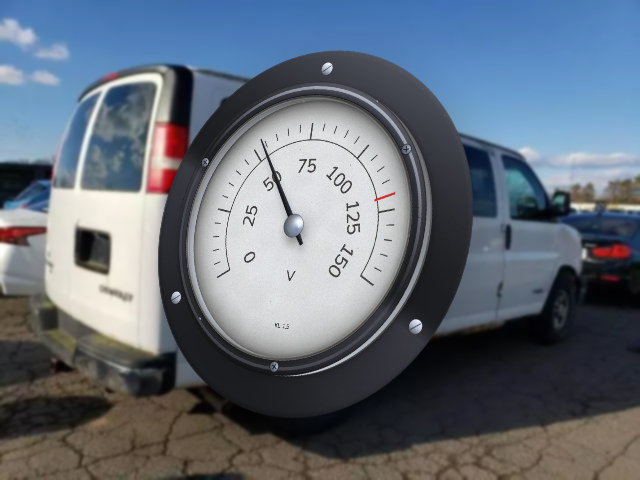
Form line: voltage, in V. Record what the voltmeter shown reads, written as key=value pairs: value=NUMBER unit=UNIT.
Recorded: value=55 unit=V
